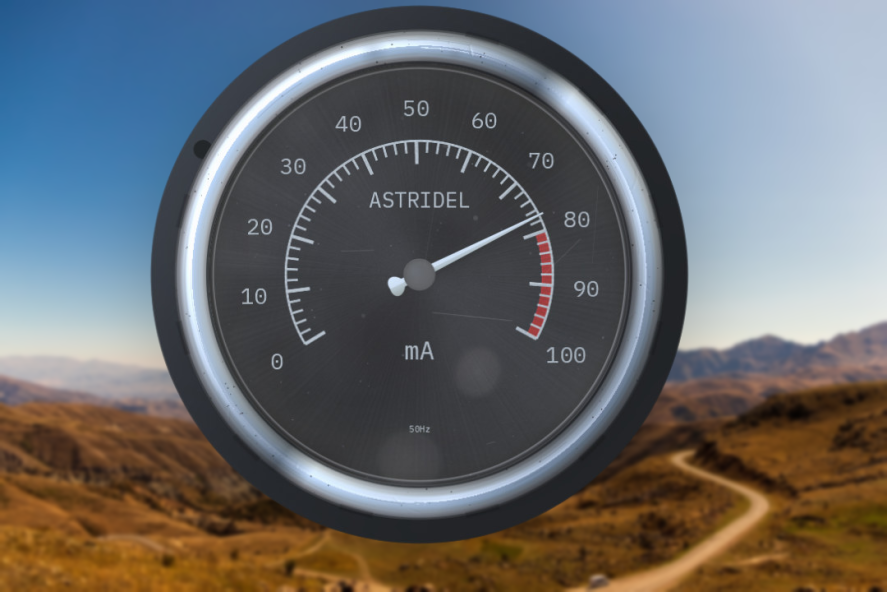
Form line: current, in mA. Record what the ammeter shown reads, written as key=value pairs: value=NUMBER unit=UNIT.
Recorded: value=77 unit=mA
